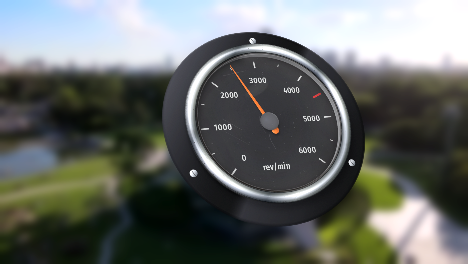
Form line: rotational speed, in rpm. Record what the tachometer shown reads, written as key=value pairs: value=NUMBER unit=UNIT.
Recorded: value=2500 unit=rpm
